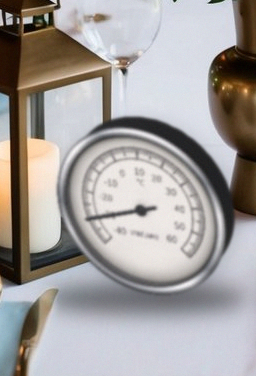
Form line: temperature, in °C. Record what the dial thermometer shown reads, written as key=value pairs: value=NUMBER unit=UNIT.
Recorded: value=-30 unit=°C
